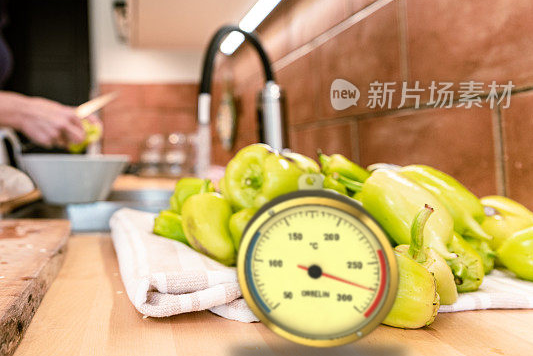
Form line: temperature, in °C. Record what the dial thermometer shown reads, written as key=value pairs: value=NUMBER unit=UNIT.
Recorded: value=275 unit=°C
